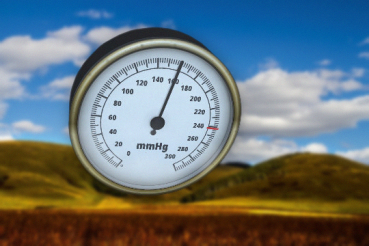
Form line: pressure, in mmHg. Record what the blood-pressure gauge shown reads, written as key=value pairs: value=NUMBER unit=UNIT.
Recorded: value=160 unit=mmHg
